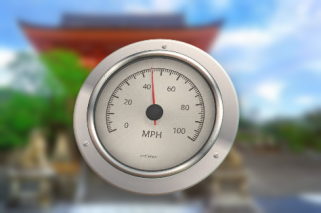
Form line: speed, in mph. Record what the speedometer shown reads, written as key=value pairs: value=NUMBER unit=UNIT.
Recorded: value=45 unit=mph
